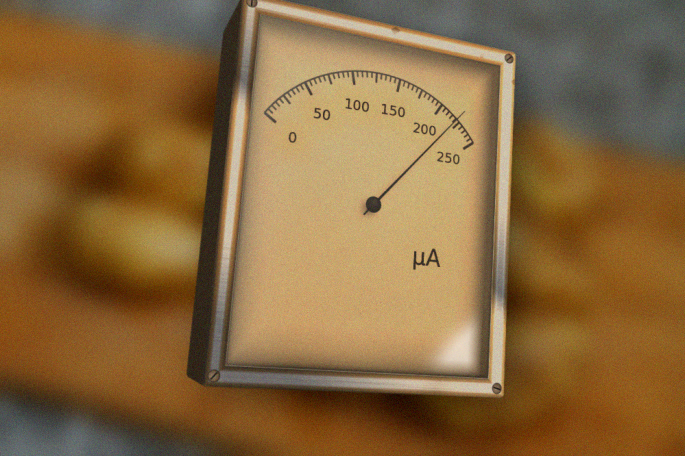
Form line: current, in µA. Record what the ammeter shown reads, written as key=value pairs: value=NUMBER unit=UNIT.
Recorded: value=220 unit=µA
